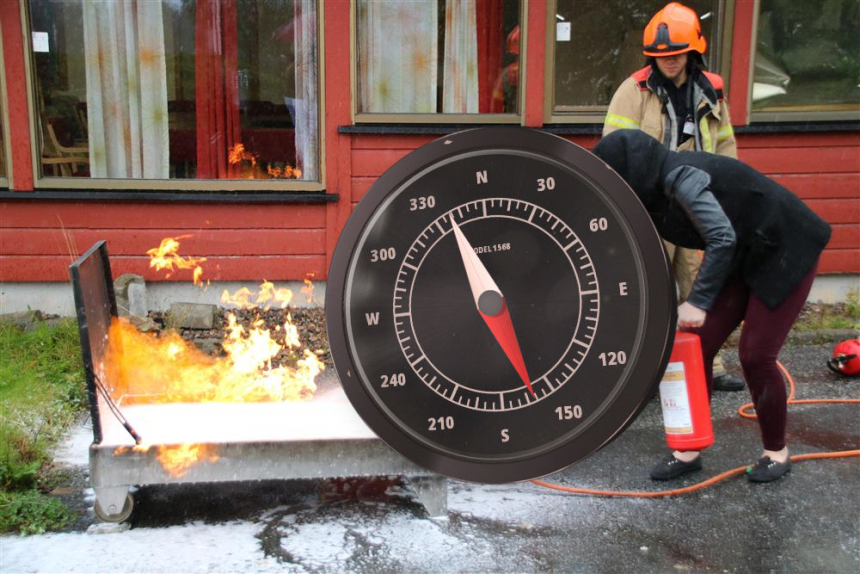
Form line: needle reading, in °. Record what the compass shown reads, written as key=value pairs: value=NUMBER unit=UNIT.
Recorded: value=160 unit=°
